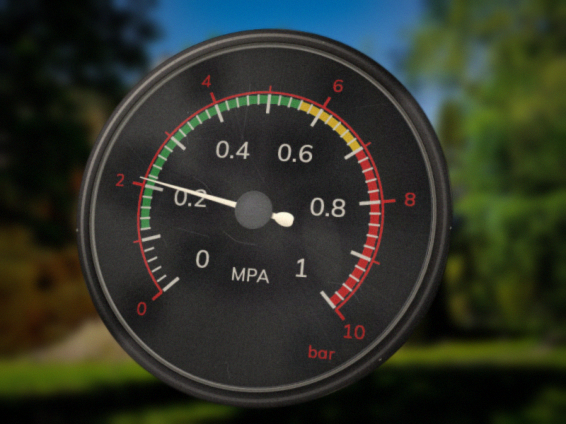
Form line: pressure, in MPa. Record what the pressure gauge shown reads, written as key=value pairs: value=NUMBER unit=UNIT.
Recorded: value=0.21 unit=MPa
